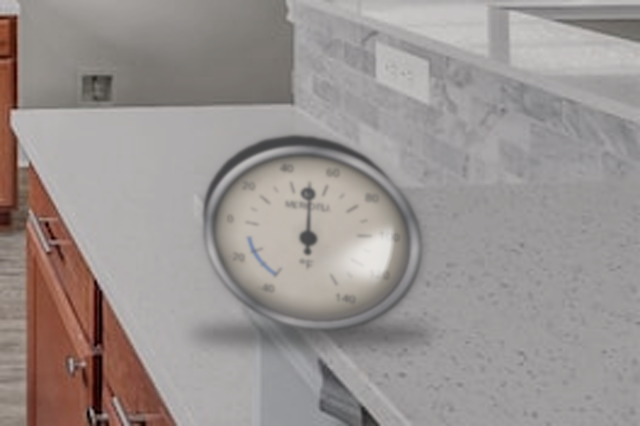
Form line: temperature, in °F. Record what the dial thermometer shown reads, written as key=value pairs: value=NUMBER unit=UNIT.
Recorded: value=50 unit=°F
